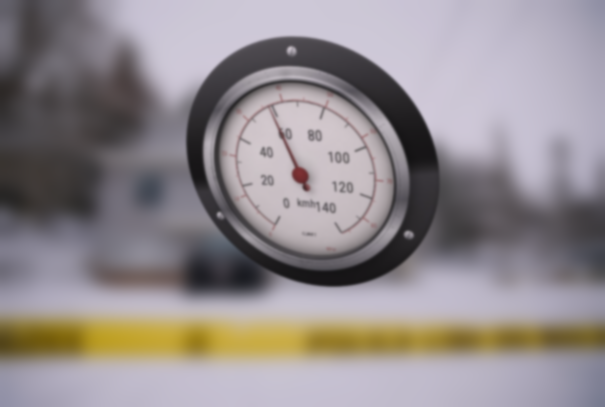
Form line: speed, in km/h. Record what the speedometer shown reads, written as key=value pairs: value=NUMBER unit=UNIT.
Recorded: value=60 unit=km/h
